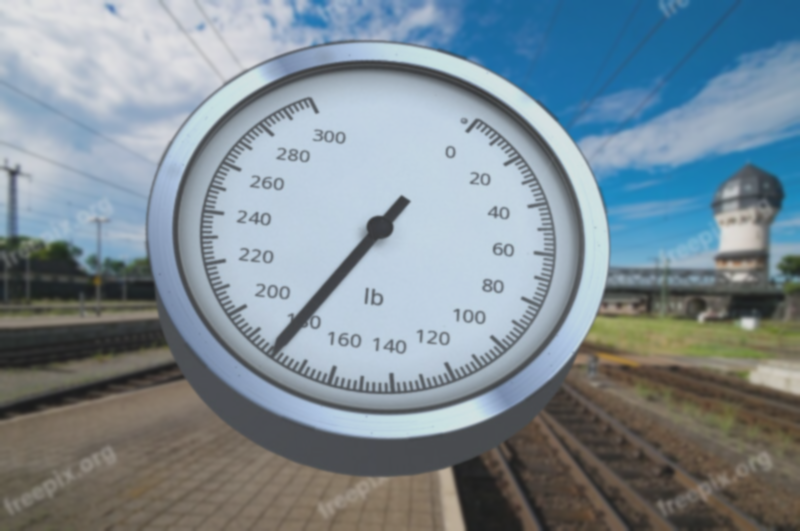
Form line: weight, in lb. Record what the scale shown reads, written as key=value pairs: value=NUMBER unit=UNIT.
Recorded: value=180 unit=lb
